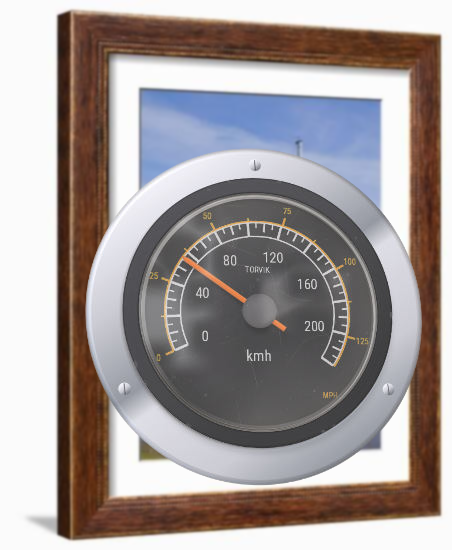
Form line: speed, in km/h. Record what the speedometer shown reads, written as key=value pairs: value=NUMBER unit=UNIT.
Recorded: value=55 unit=km/h
